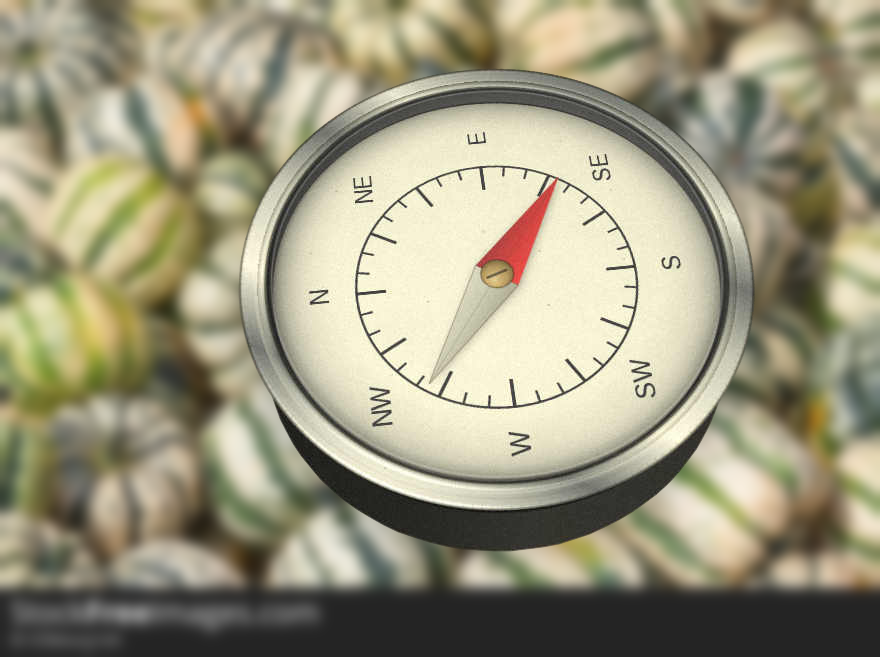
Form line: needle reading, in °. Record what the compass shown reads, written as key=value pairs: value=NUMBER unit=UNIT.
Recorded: value=125 unit=°
